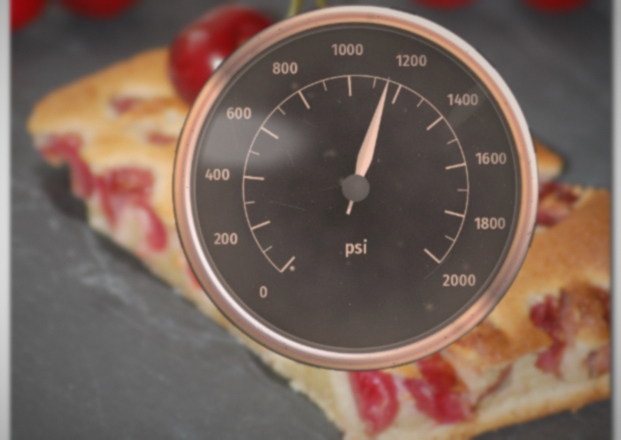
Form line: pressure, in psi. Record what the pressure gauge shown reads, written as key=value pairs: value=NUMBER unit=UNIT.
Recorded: value=1150 unit=psi
